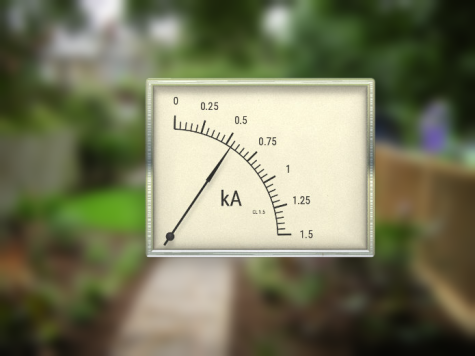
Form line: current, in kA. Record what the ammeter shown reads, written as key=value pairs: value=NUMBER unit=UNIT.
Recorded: value=0.55 unit=kA
